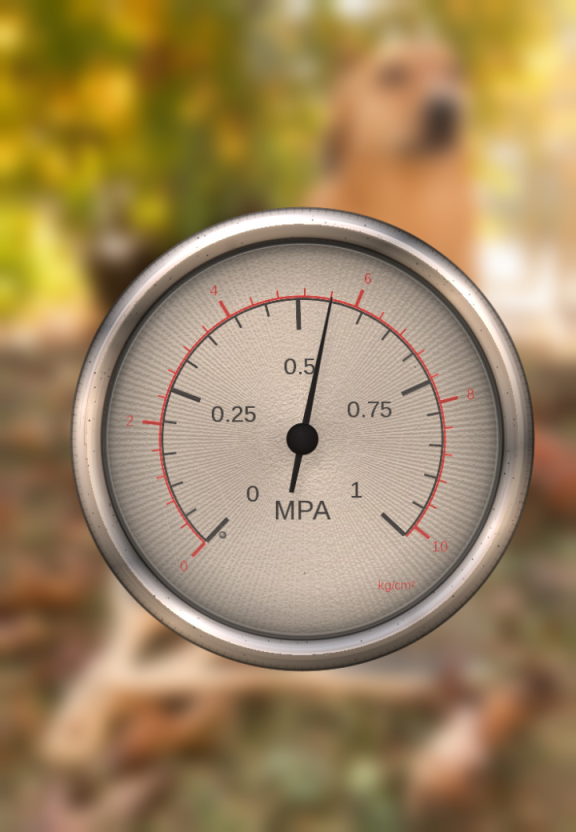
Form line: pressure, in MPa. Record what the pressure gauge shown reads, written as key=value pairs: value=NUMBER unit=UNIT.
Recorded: value=0.55 unit=MPa
